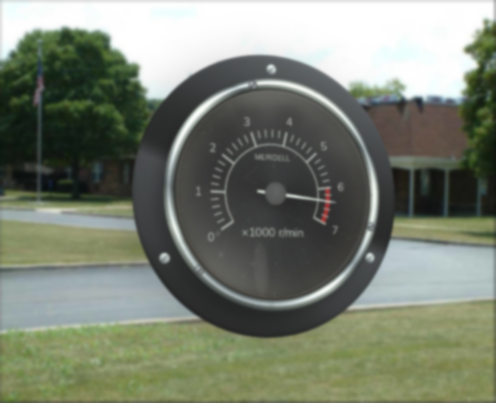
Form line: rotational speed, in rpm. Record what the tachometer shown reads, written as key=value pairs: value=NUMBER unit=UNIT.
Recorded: value=6400 unit=rpm
